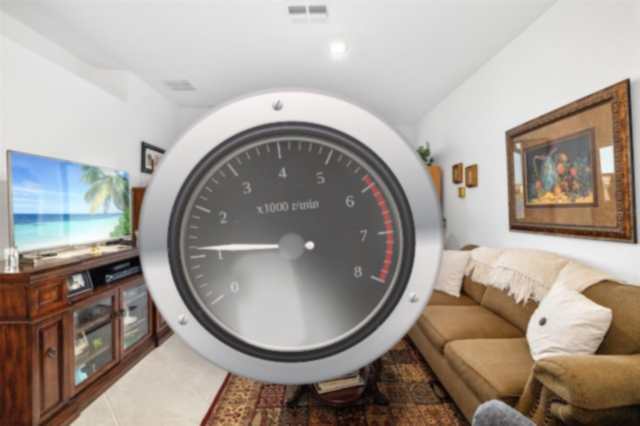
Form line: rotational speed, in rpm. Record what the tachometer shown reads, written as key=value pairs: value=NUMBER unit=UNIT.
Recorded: value=1200 unit=rpm
